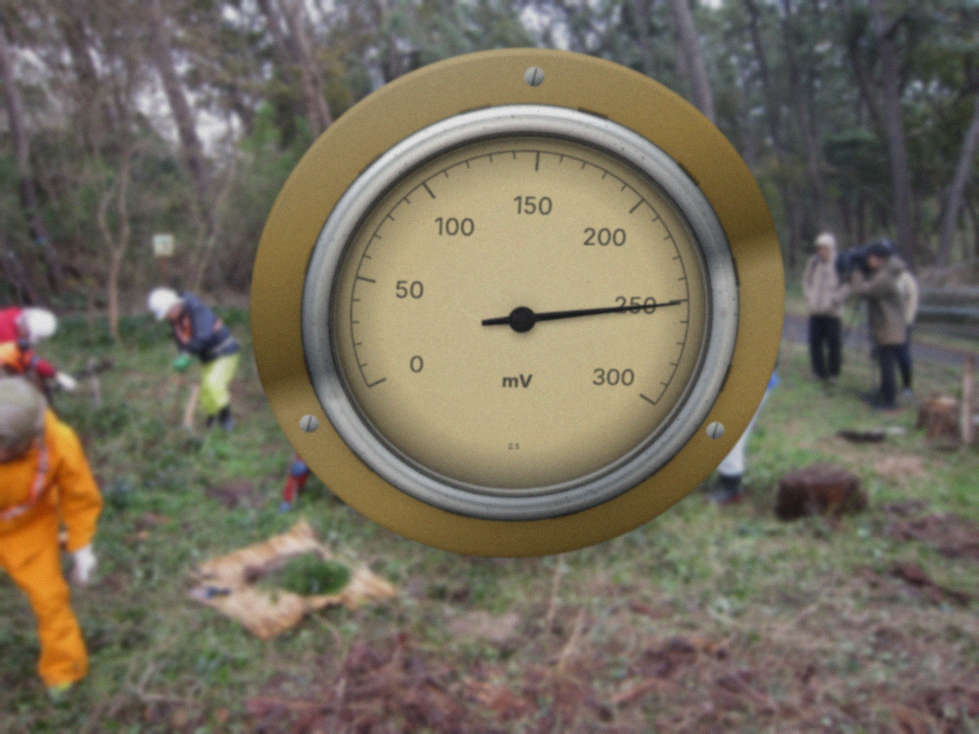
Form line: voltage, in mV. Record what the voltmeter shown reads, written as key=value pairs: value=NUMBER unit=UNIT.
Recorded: value=250 unit=mV
